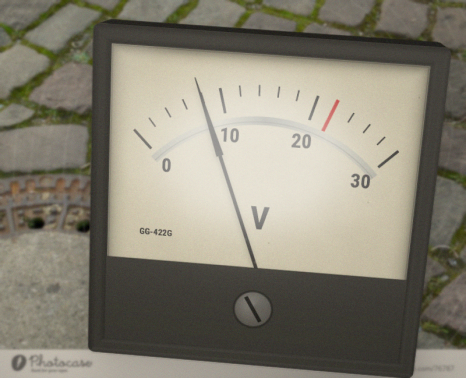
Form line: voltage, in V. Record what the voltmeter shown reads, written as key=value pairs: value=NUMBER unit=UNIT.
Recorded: value=8 unit=V
